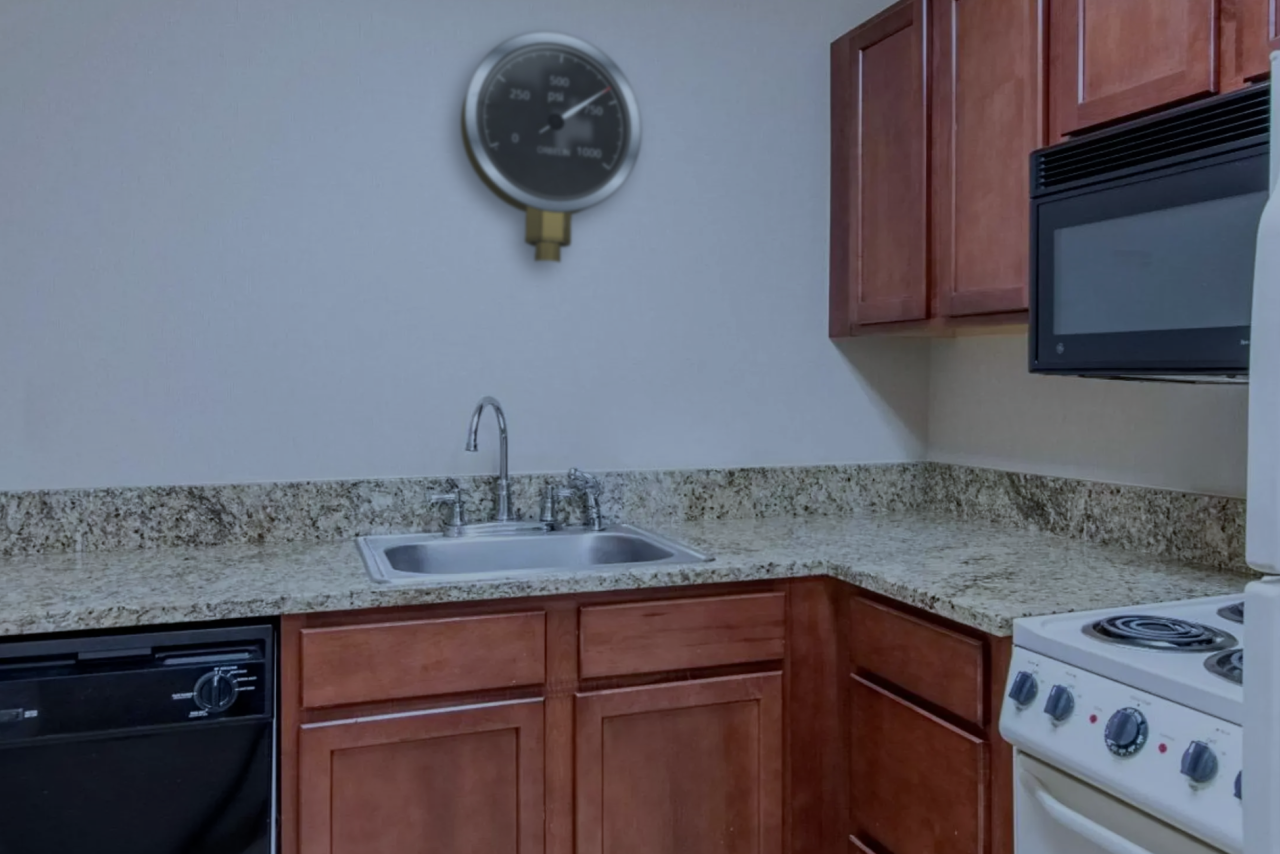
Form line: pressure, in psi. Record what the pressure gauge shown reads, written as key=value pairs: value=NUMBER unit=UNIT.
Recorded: value=700 unit=psi
